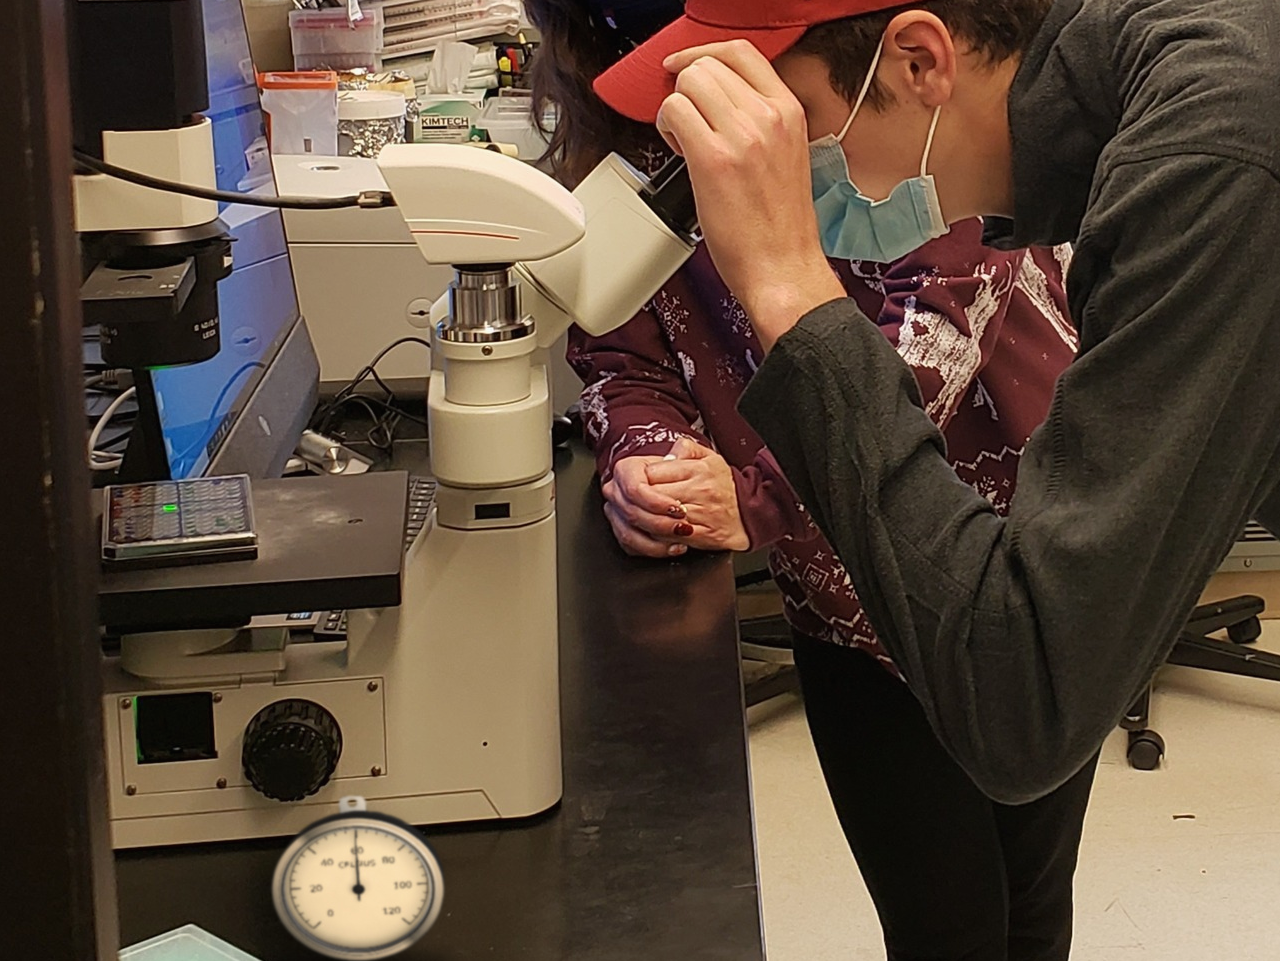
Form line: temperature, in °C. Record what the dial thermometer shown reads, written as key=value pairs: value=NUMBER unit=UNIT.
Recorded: value=60 unit=°C
